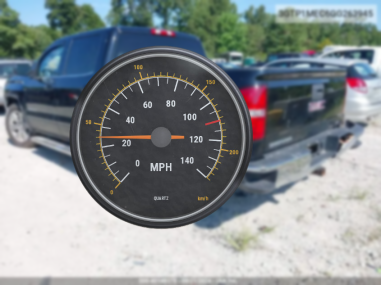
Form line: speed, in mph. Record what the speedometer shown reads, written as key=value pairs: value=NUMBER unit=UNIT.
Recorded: value=25 unit=mph
